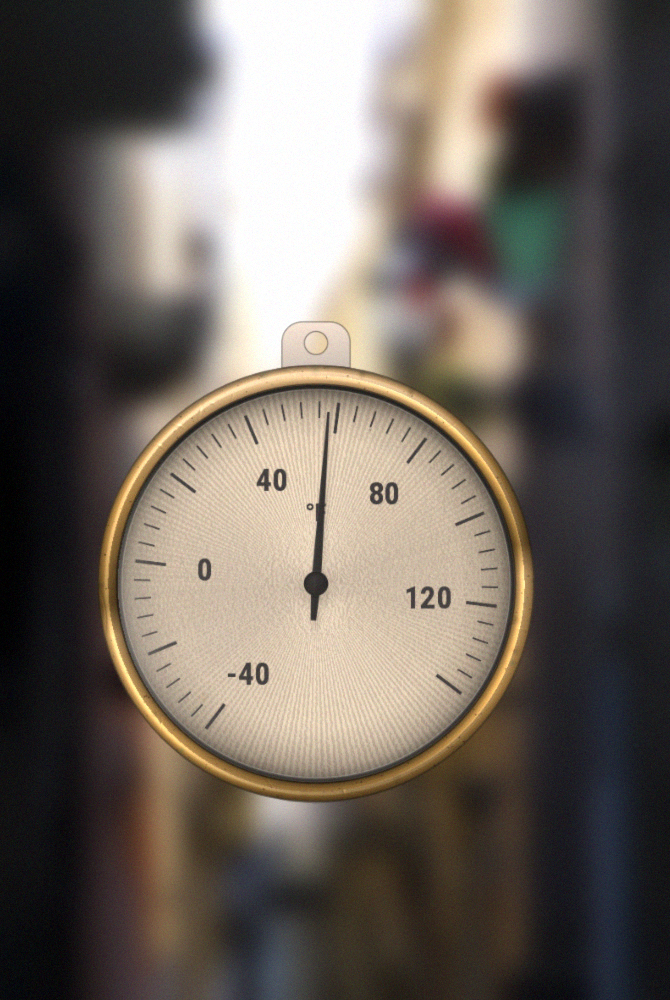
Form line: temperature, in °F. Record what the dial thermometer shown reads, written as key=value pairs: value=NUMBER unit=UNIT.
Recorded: value=58 unit=°F
